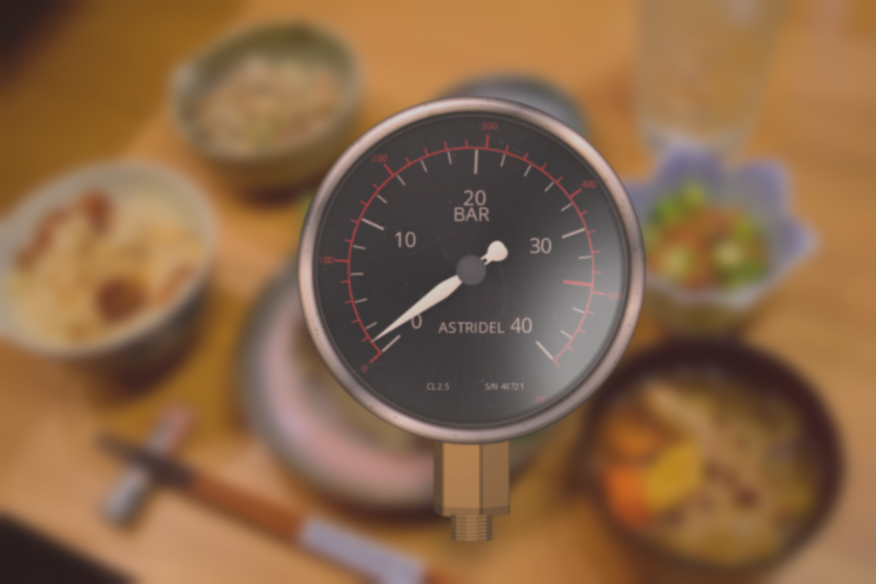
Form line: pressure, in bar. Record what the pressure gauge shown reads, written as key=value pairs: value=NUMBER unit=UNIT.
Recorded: value=1 unit=bar
